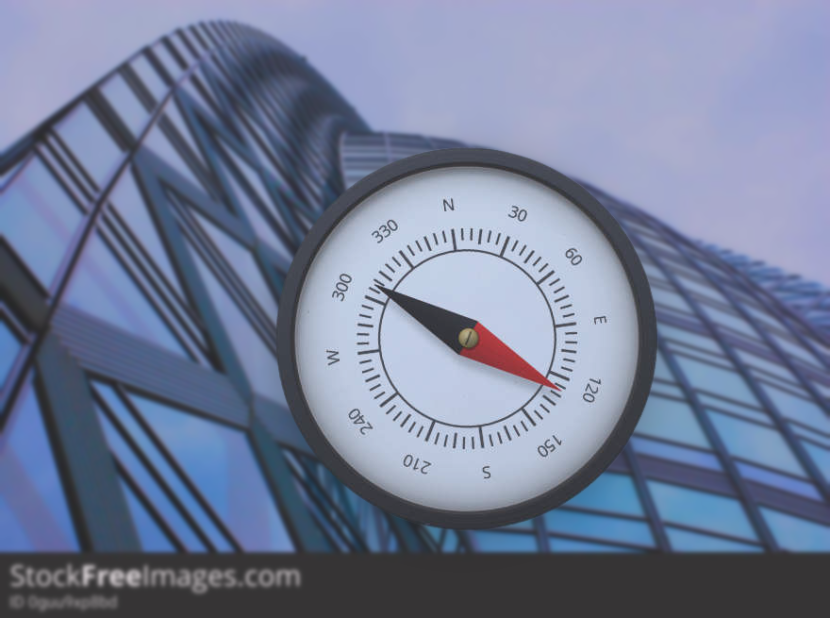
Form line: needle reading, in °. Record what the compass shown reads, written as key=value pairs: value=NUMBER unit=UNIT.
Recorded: value=127.5 unit=°
